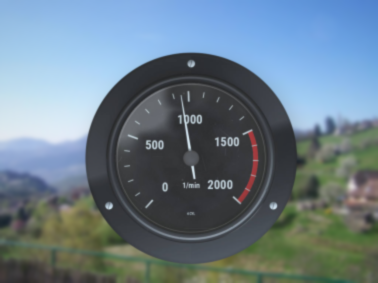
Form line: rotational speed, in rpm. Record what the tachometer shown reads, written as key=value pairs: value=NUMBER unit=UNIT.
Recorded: value=950 unit=rpm
